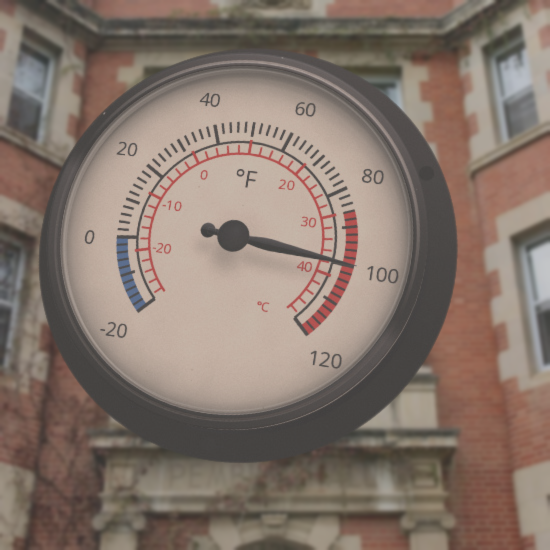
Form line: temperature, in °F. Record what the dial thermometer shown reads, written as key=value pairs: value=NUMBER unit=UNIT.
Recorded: value=100 unit=°F
